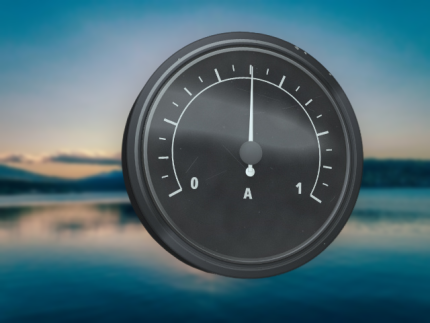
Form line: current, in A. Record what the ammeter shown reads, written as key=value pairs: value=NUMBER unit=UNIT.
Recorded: value=0.5 unit=A
